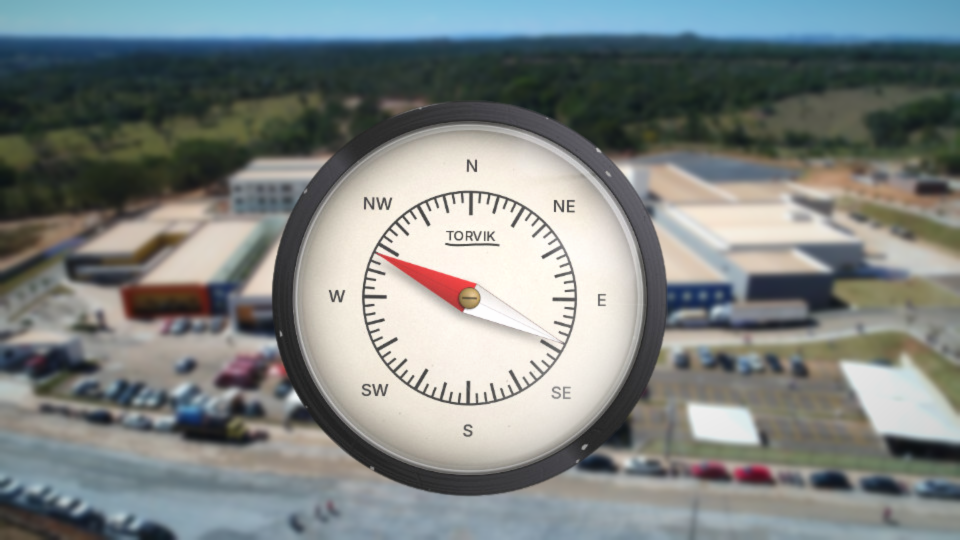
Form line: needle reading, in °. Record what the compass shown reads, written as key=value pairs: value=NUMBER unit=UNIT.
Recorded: value=295 unit=°
